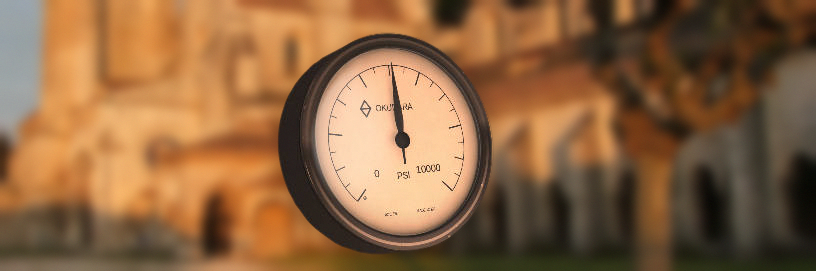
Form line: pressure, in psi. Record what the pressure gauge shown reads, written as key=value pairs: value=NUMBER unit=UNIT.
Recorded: value=5000 unit=psi
